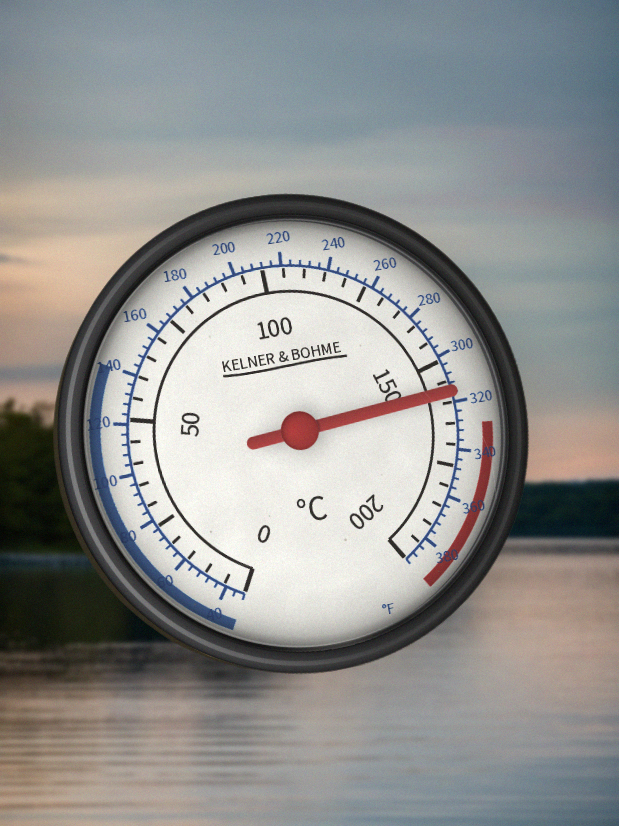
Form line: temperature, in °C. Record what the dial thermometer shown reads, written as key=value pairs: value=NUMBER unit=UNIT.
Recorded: value=157.5 unit=°C
